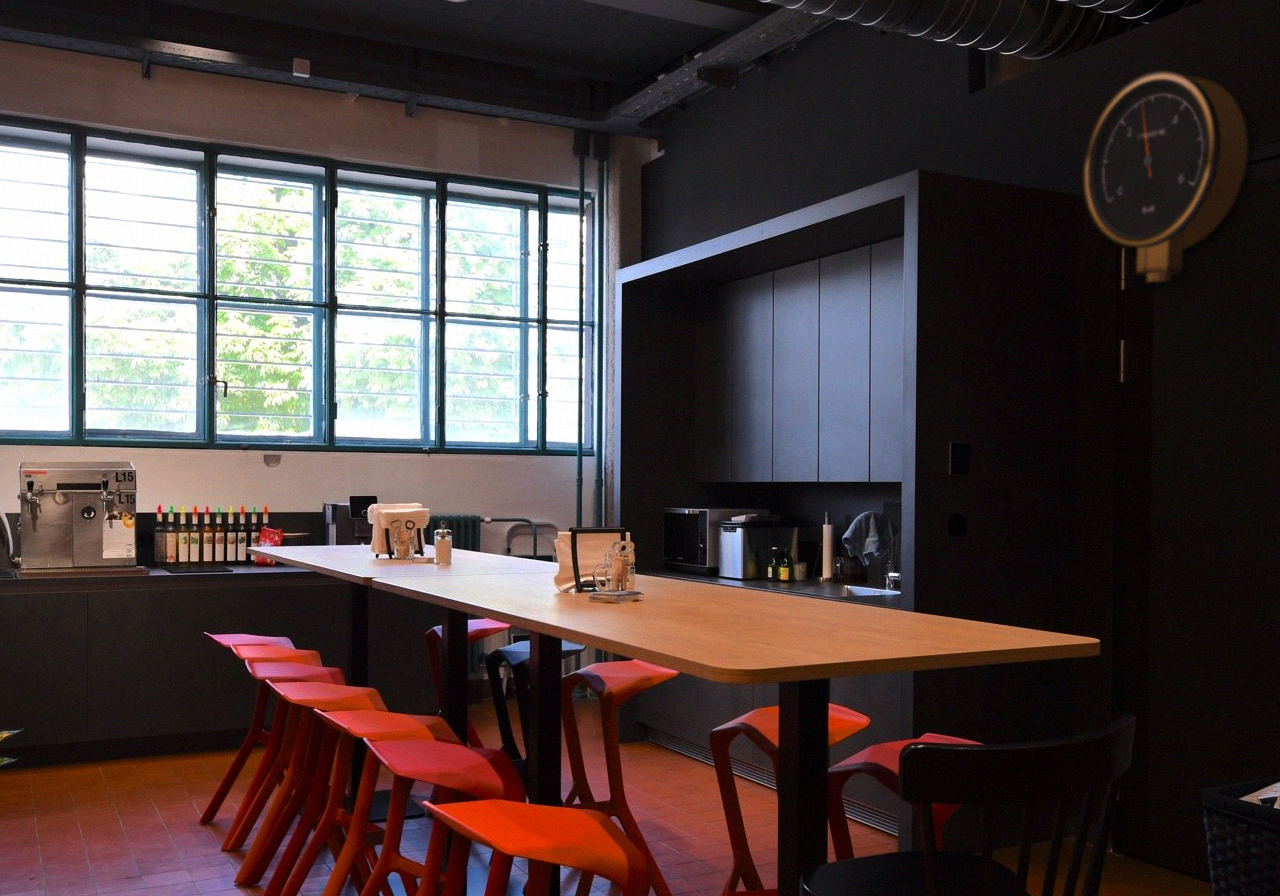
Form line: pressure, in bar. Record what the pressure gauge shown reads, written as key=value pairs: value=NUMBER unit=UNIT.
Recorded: value=2.75 unit=bar
